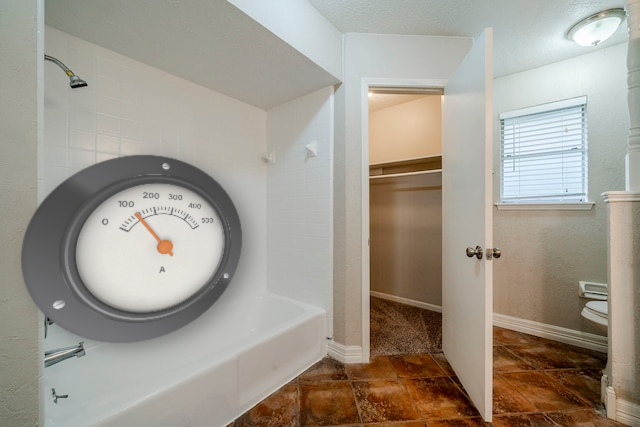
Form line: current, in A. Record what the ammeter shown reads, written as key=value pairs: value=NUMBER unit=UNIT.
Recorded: value=100 unit=A
